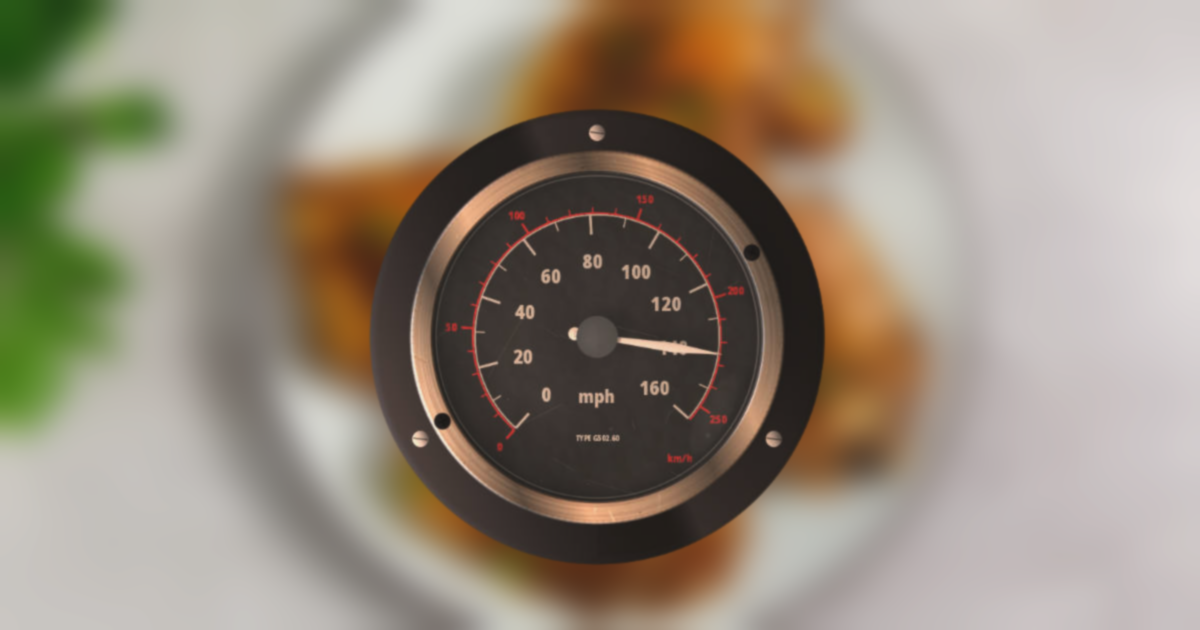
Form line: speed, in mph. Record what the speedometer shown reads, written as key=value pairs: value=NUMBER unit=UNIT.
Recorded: value=140 unit=mph
